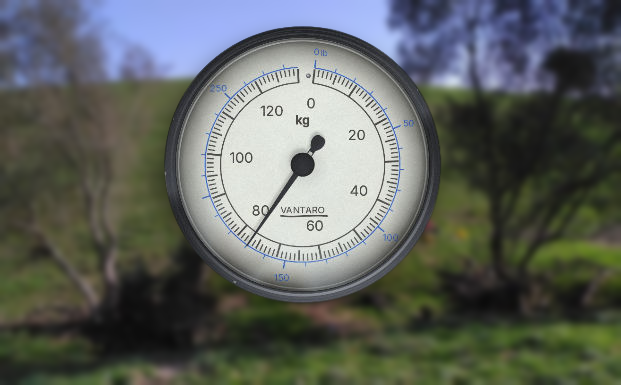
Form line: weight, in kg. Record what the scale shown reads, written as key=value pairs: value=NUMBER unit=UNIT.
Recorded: value=77 unit=kg
